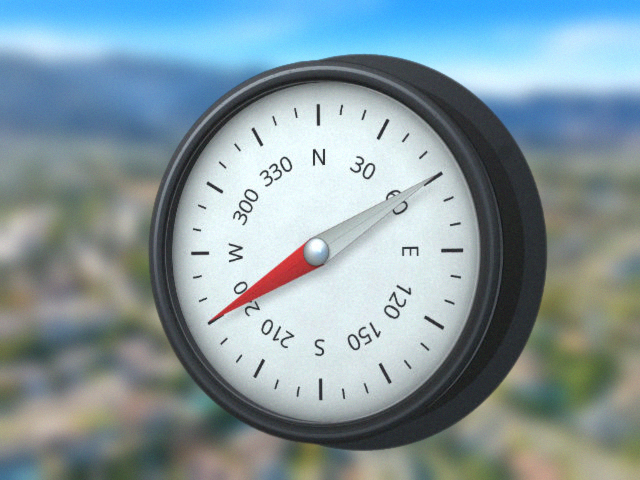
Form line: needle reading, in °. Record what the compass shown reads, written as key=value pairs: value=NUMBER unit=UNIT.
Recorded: value=240 unit=°
